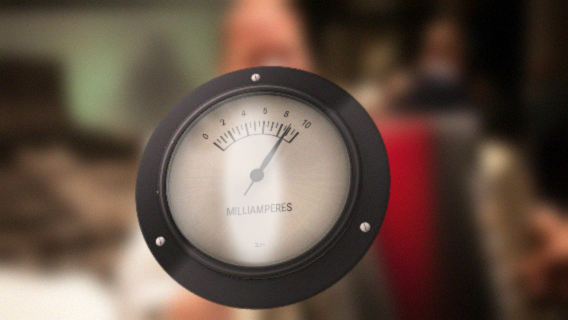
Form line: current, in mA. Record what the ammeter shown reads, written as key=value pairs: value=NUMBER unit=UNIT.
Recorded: value=9 unit=mA
